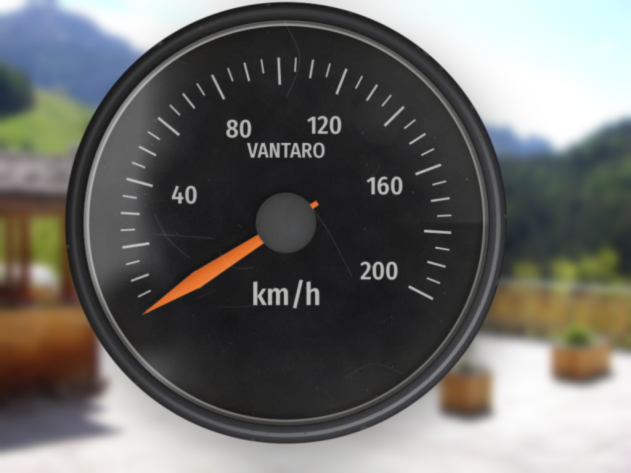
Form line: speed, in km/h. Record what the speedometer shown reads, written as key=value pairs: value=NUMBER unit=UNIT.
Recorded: value=0 unit=km/h
